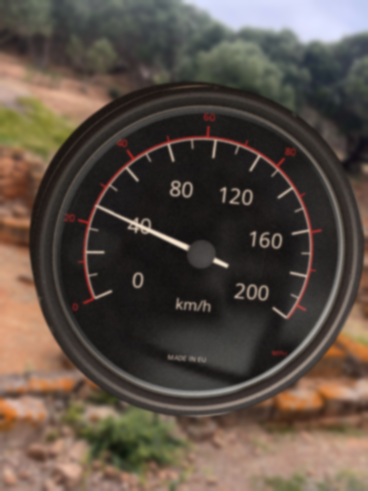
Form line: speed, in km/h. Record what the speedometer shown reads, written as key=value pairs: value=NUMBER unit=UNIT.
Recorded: value=40 unit=km/h
